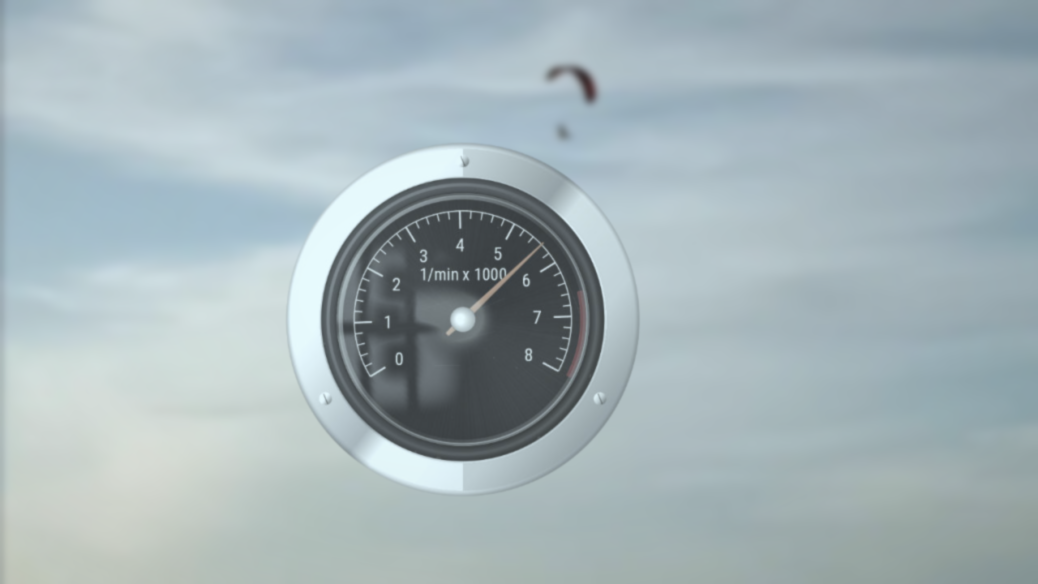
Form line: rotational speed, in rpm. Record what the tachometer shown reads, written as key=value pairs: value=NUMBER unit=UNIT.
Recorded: value=5600 unit=rpm
